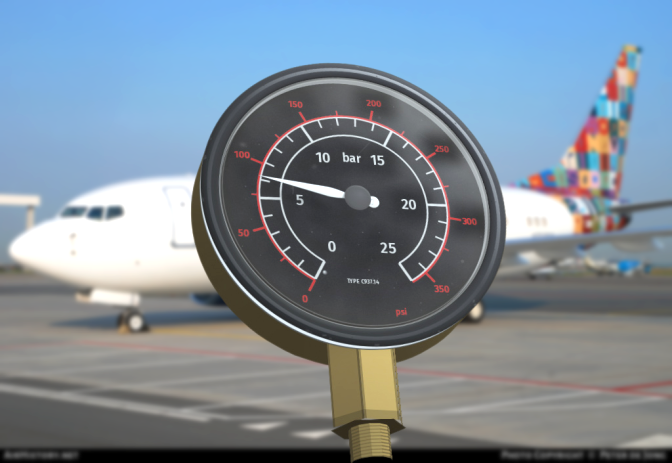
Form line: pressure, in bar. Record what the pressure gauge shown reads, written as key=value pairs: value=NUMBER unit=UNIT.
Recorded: value=6 unit=bar
